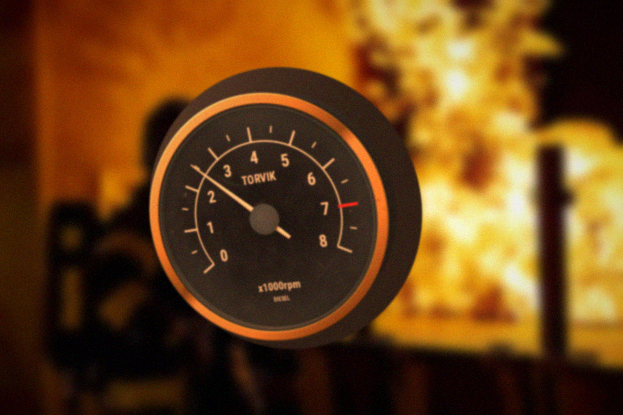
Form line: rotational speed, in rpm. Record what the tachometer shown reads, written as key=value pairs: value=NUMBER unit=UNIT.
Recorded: value=2500 unit=rpm
